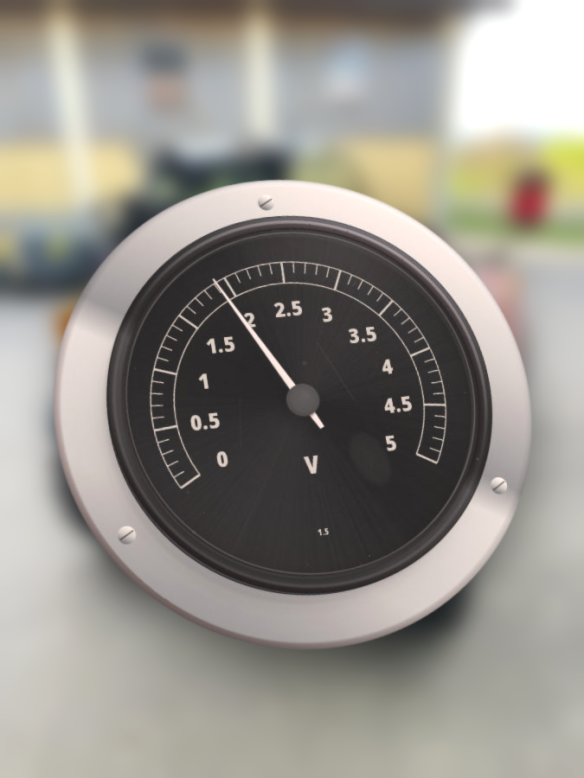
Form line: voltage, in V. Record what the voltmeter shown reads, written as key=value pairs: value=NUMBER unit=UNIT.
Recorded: value=1.9 unit=V
